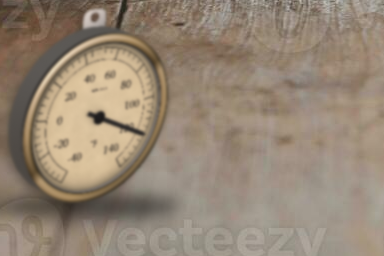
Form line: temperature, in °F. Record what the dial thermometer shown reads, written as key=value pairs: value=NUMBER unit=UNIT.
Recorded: value=120 unit=°F
